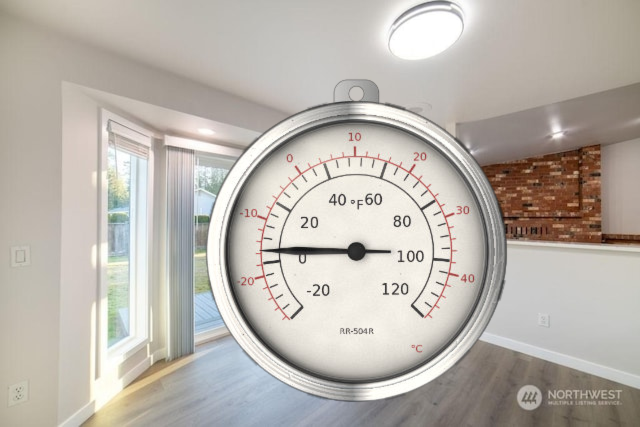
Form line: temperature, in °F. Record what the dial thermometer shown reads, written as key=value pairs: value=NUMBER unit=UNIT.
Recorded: value=4 unit=°F
